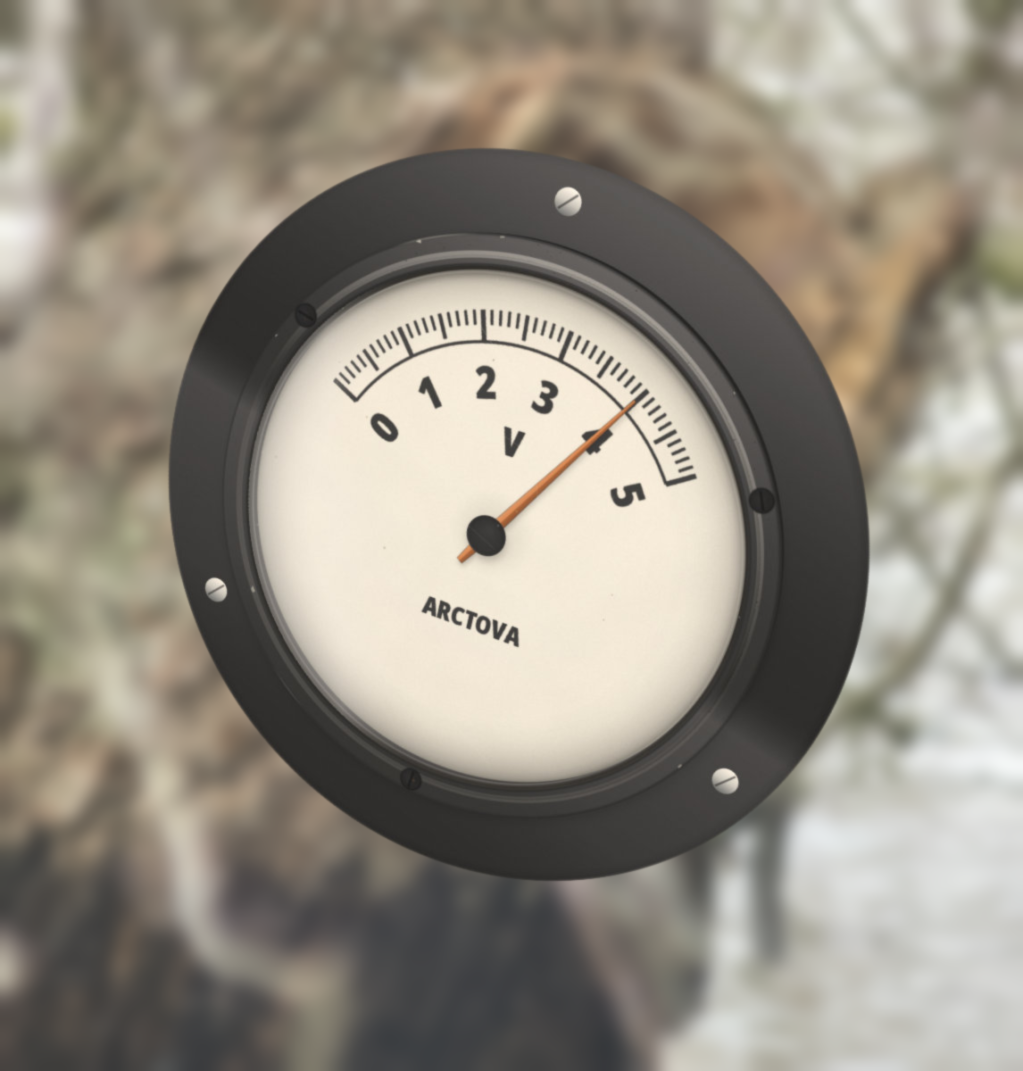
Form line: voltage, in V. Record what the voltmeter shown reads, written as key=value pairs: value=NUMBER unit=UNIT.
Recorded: value=4 unit=V
